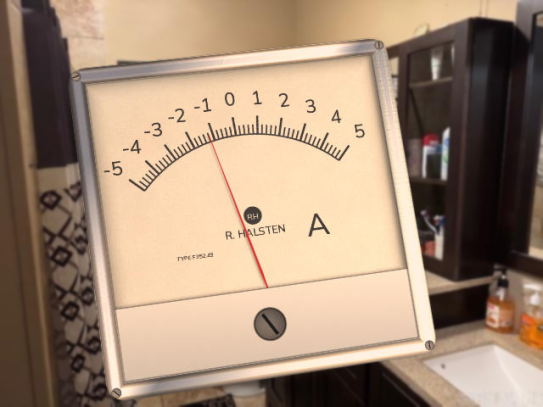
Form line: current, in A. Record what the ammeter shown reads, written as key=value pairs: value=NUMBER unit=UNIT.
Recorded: value=-1.2 unit=A
